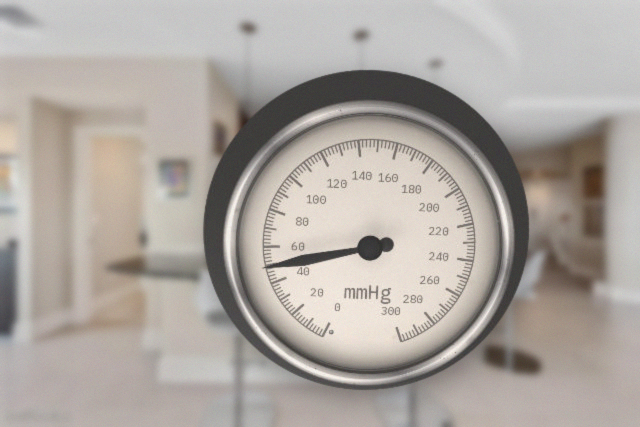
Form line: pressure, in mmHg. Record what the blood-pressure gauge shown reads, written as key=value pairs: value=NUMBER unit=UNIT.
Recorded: value=50 unit=mmHg
